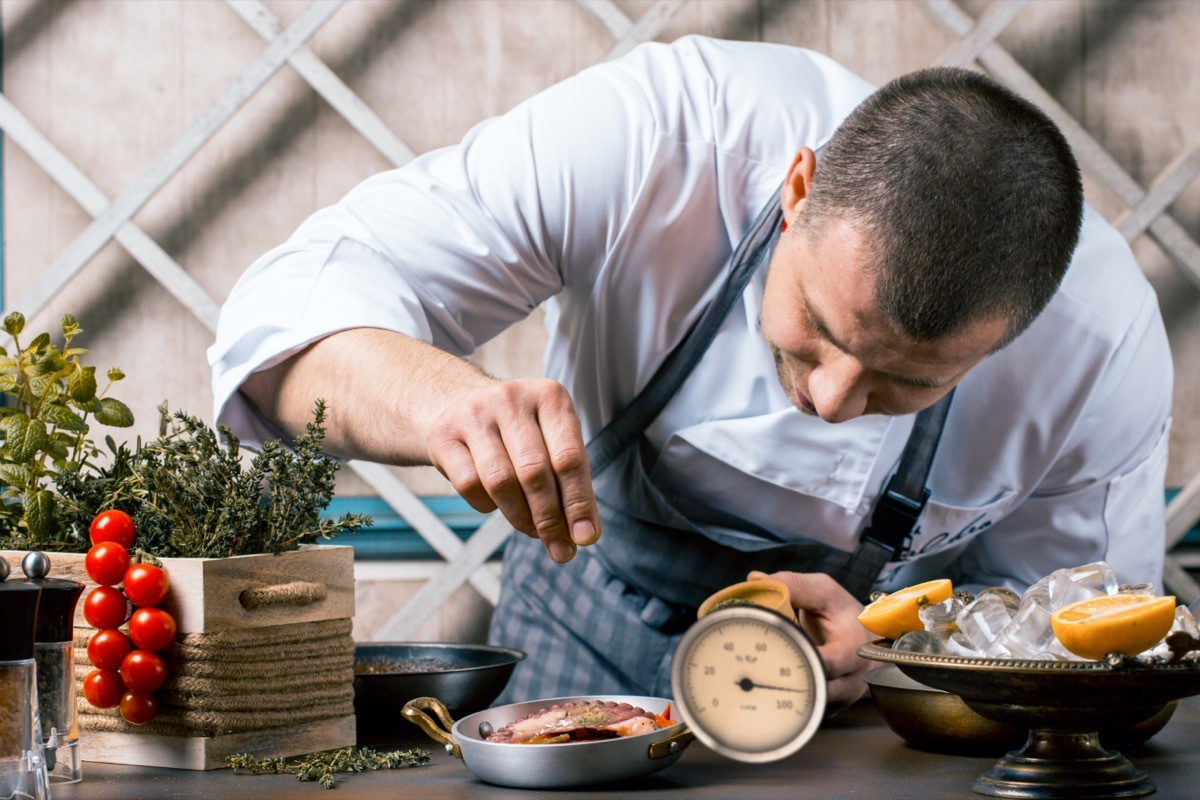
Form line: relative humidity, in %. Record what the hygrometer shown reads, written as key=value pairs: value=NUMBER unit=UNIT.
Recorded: value=90 unit=%
